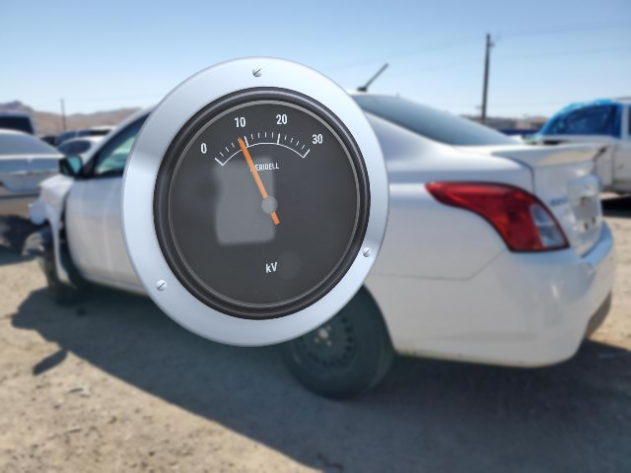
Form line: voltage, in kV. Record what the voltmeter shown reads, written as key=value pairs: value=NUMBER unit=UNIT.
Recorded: value=8 unit=kV
